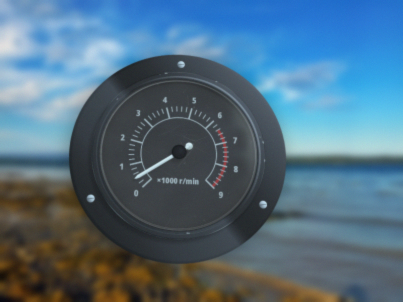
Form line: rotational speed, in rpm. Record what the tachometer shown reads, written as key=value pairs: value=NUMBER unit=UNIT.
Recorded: value=400 unit=rpm
